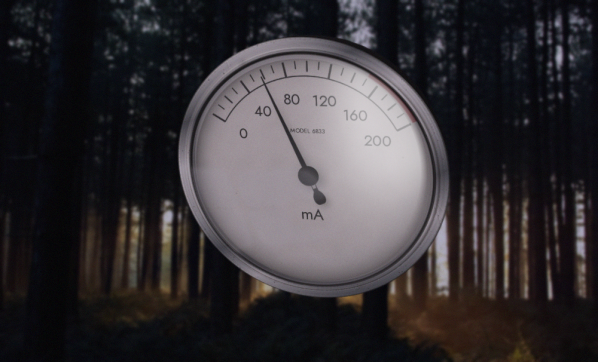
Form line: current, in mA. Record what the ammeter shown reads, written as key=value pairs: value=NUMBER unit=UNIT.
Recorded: value=60 unit=mA
